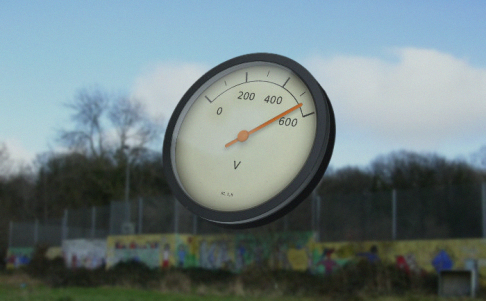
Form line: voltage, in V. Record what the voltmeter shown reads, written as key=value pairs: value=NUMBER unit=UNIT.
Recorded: value=550 unit=V
